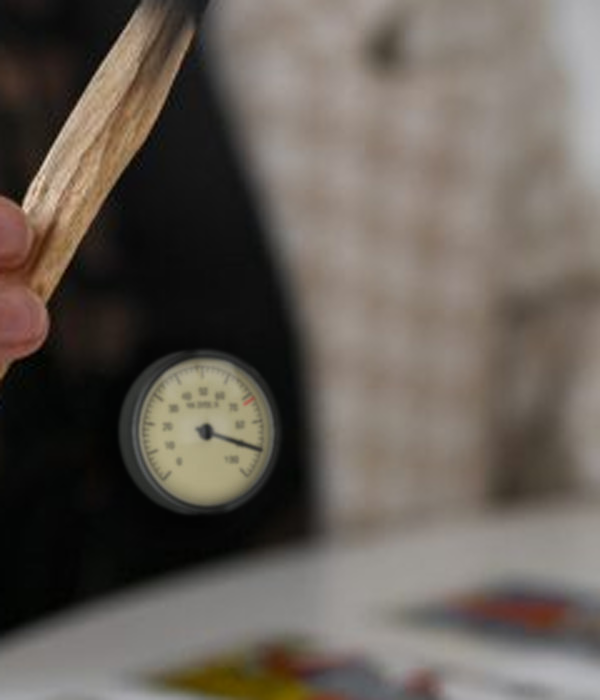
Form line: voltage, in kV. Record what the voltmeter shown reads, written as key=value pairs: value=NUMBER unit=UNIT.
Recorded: value=90 unit=kV
